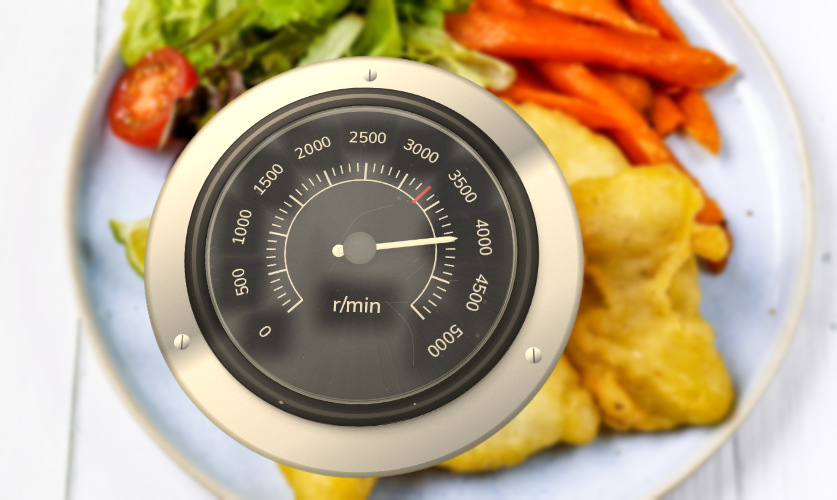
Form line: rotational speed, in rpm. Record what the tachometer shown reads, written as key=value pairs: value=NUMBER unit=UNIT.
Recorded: value=4000 unit=rpm
